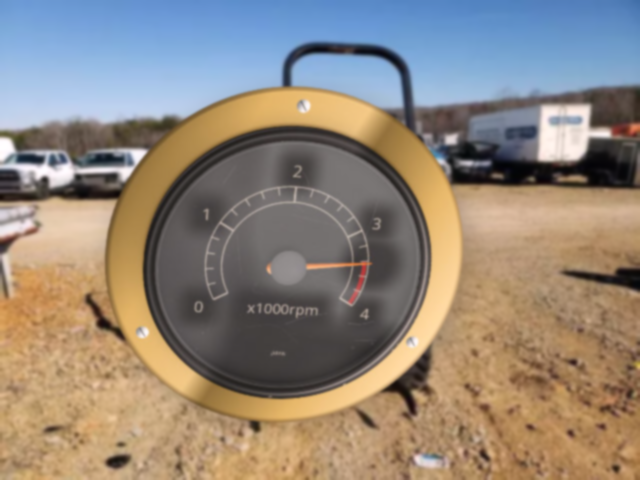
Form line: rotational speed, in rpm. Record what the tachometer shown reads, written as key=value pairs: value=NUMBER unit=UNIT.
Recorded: value=3400 unit=rpm
